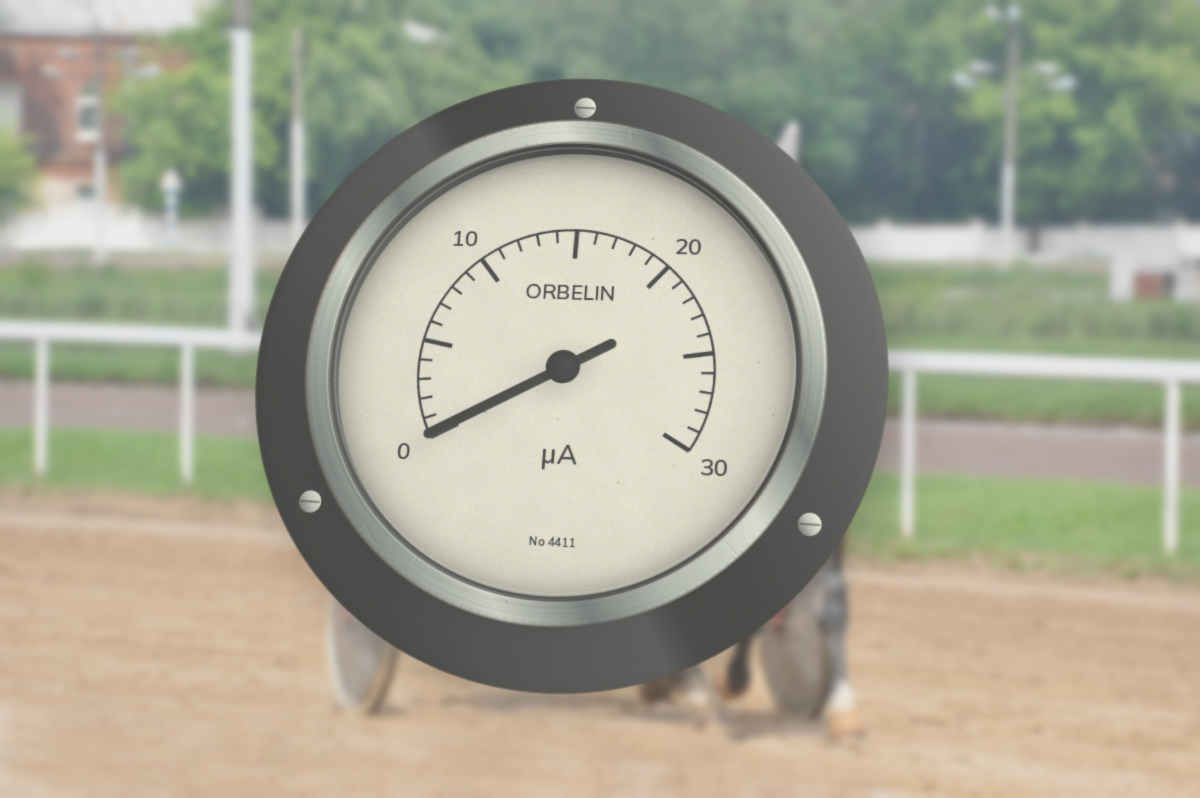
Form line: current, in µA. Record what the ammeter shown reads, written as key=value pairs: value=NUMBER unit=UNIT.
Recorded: value=0 unit=µA
